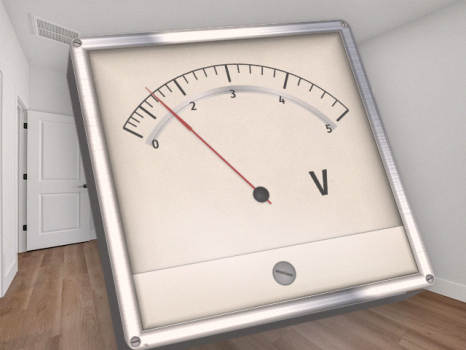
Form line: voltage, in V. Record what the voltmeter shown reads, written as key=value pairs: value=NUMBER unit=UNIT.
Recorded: value=1.4 unit=V
